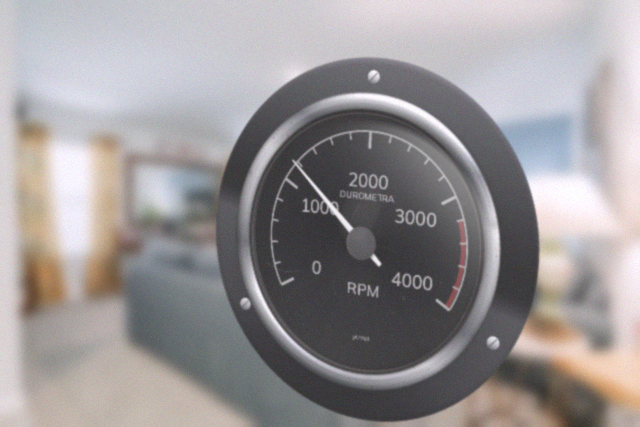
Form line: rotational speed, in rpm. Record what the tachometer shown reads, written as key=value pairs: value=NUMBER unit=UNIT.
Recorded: value=1200 unit=rpm
